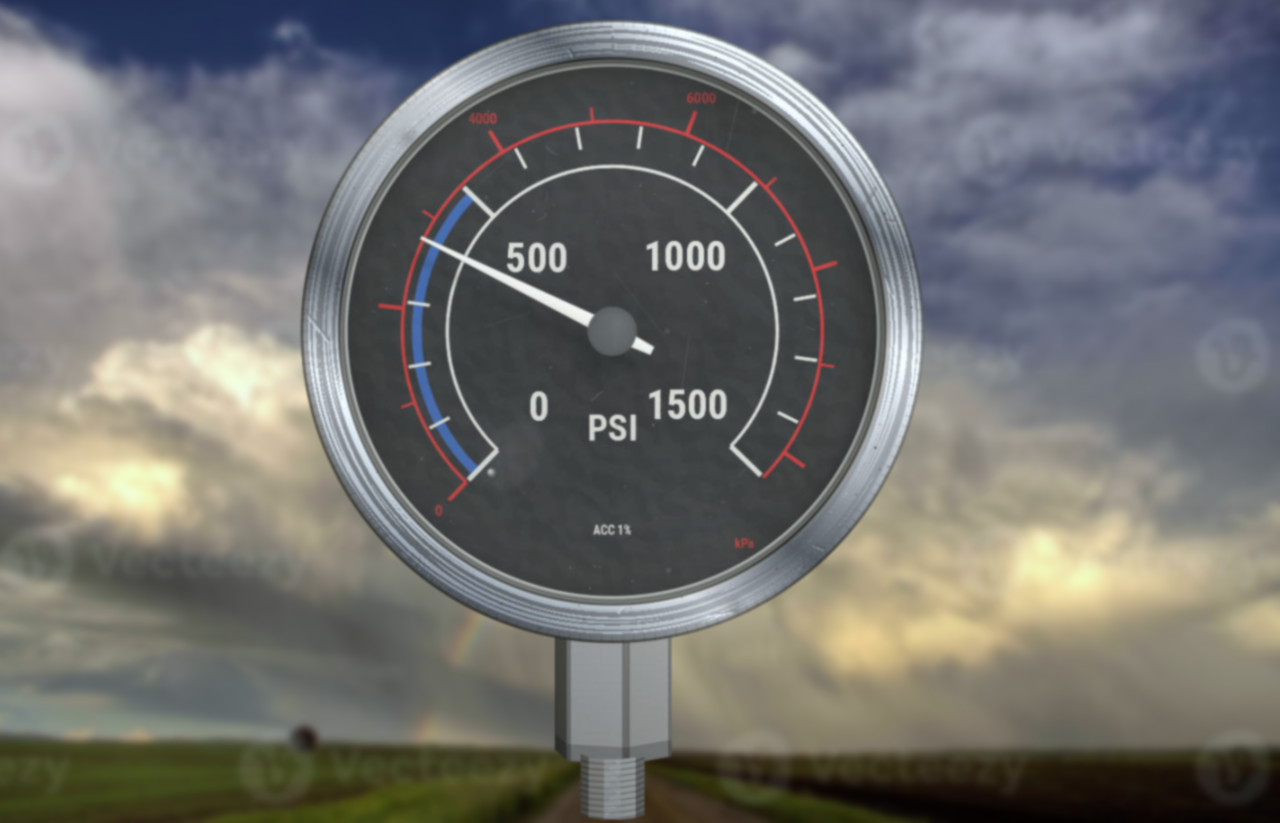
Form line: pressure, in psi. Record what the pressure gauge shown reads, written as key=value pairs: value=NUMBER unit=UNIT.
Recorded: value=400 unit=psi
